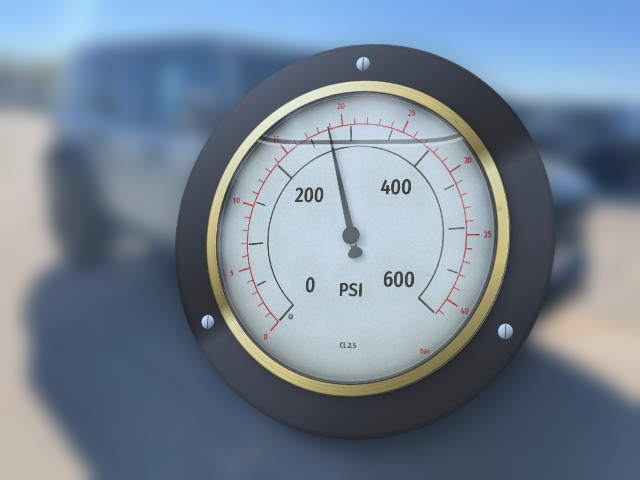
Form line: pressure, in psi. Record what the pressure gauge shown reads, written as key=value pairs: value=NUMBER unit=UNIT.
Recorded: value=275 unit=psi
